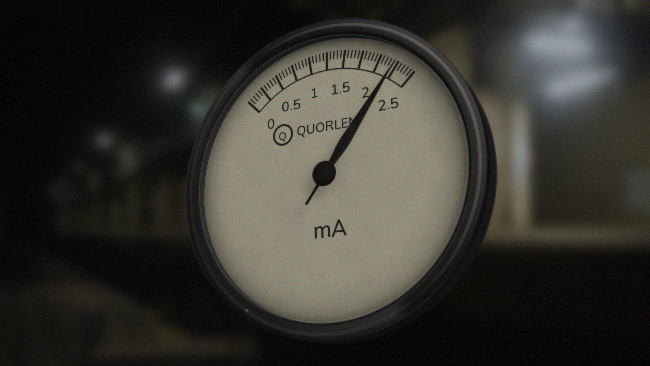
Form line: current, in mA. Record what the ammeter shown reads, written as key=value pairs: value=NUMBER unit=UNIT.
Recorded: value=2.25 unit=mA
